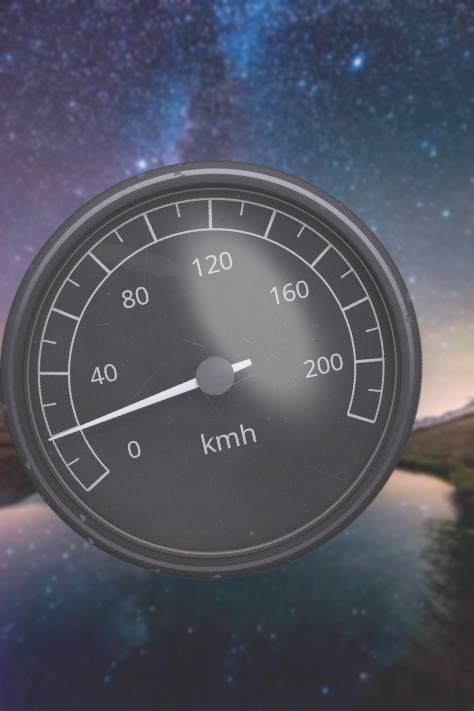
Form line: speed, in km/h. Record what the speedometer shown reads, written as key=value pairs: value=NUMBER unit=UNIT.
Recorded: value=20 unit=km/h
